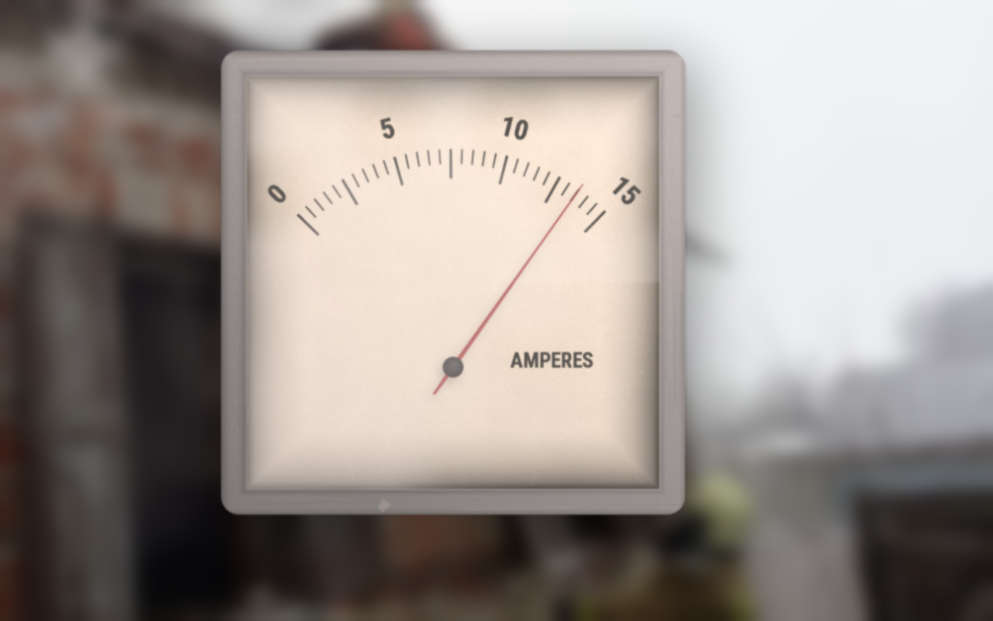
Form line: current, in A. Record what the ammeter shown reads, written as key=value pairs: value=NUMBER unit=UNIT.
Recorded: value=13.5 unit=A
